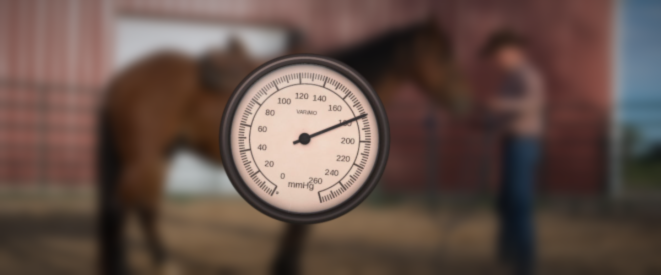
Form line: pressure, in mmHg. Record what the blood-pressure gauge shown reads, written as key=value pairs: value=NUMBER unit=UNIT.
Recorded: value=180 unit=mmHg
